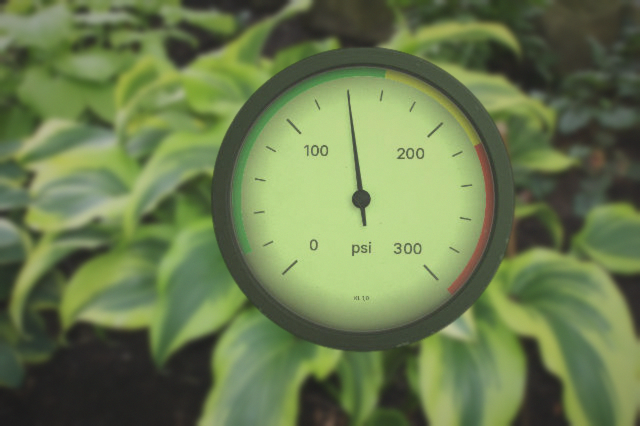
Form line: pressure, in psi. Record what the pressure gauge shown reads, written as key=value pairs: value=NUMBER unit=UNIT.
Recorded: value=140 unit=psi
